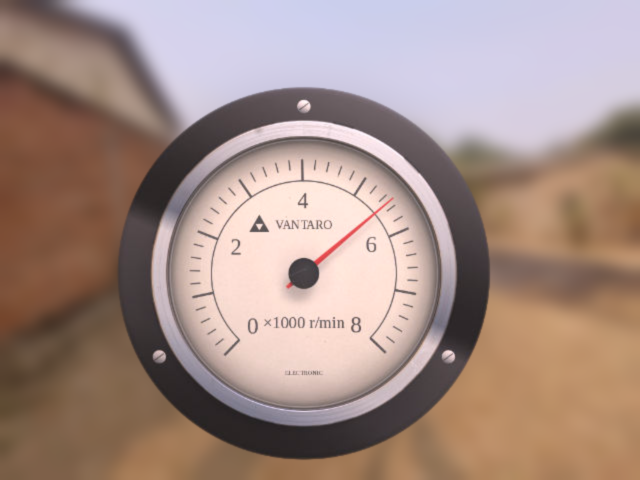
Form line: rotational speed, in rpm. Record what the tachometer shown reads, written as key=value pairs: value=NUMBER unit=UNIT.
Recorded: value=5500 unit=rpm
